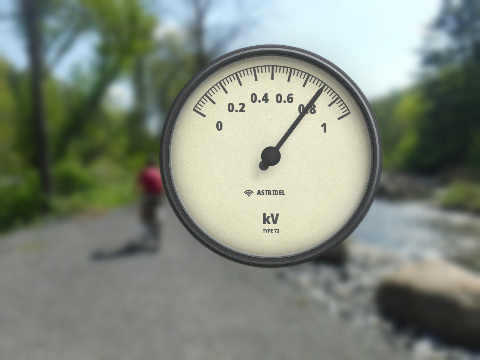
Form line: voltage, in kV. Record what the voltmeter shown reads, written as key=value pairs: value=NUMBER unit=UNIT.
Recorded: value=0.8 unit=kV
